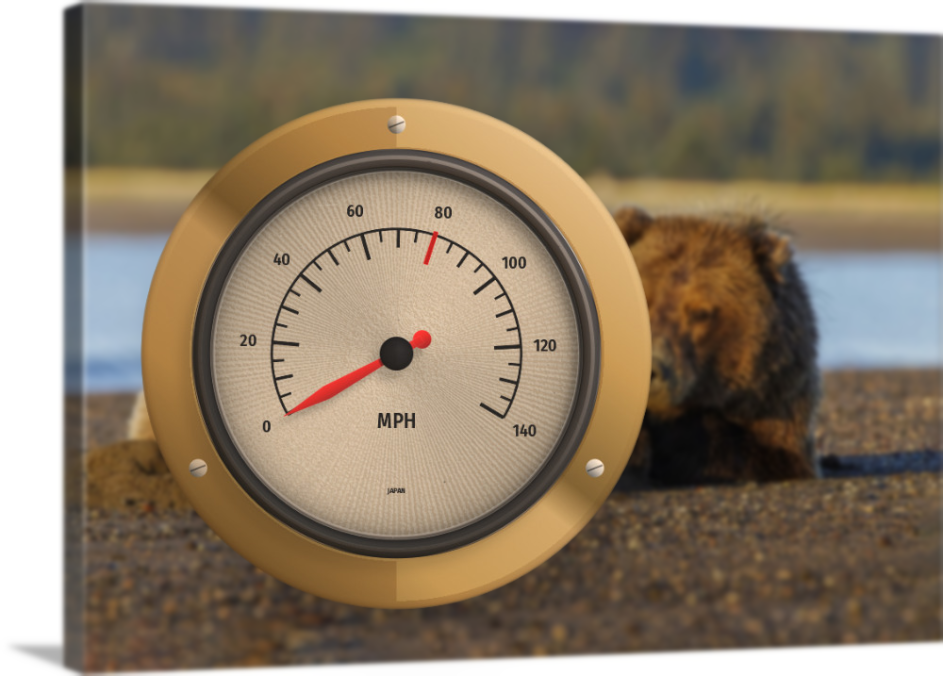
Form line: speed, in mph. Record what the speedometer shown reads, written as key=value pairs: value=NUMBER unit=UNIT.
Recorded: value=0 unit=mph
